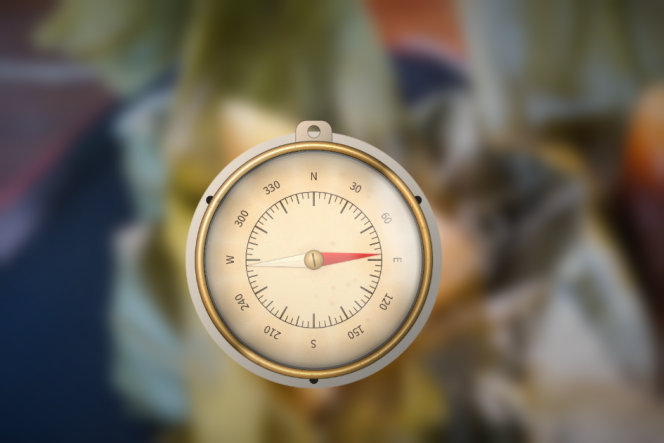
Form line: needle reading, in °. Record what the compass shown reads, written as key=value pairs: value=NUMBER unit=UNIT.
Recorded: value=85 unit=°
